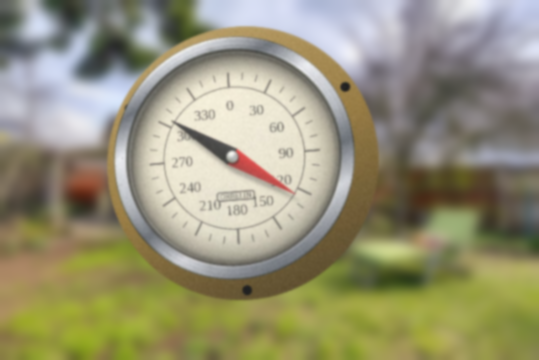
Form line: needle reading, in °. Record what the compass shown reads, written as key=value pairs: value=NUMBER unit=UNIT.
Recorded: value=125 unit=°
